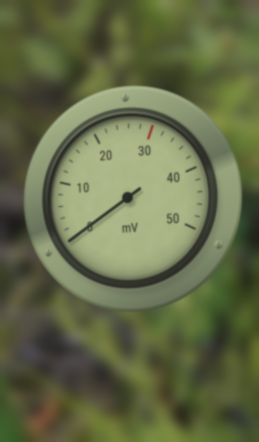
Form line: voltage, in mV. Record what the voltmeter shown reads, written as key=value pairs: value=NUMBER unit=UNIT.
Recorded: value=0 unit=mV
